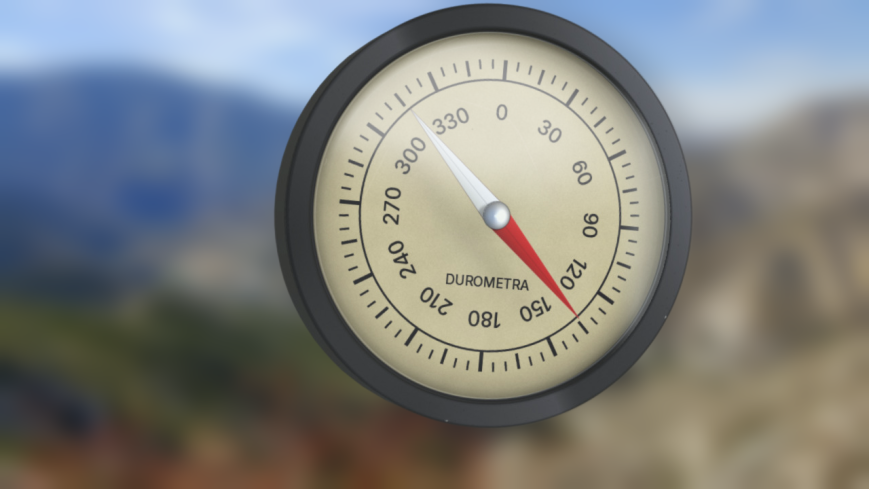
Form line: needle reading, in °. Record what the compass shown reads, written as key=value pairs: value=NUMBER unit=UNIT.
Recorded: value=135 unit=°
